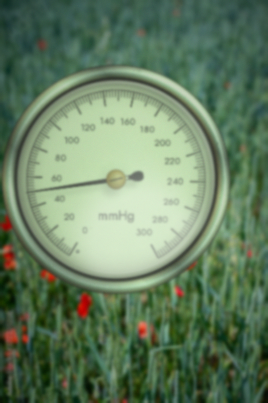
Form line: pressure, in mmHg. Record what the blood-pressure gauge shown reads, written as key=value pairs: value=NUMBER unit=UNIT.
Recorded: value=50 unit=mmHg
